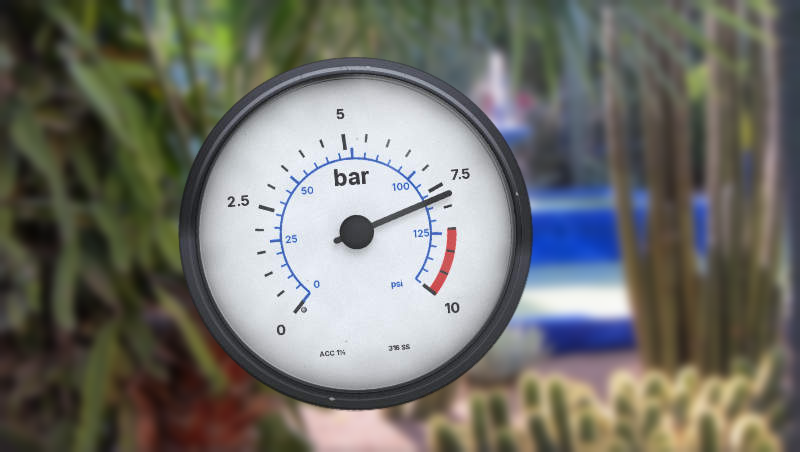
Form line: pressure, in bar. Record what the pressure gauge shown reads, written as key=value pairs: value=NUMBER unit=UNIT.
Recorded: value=7.75 unit=bar
